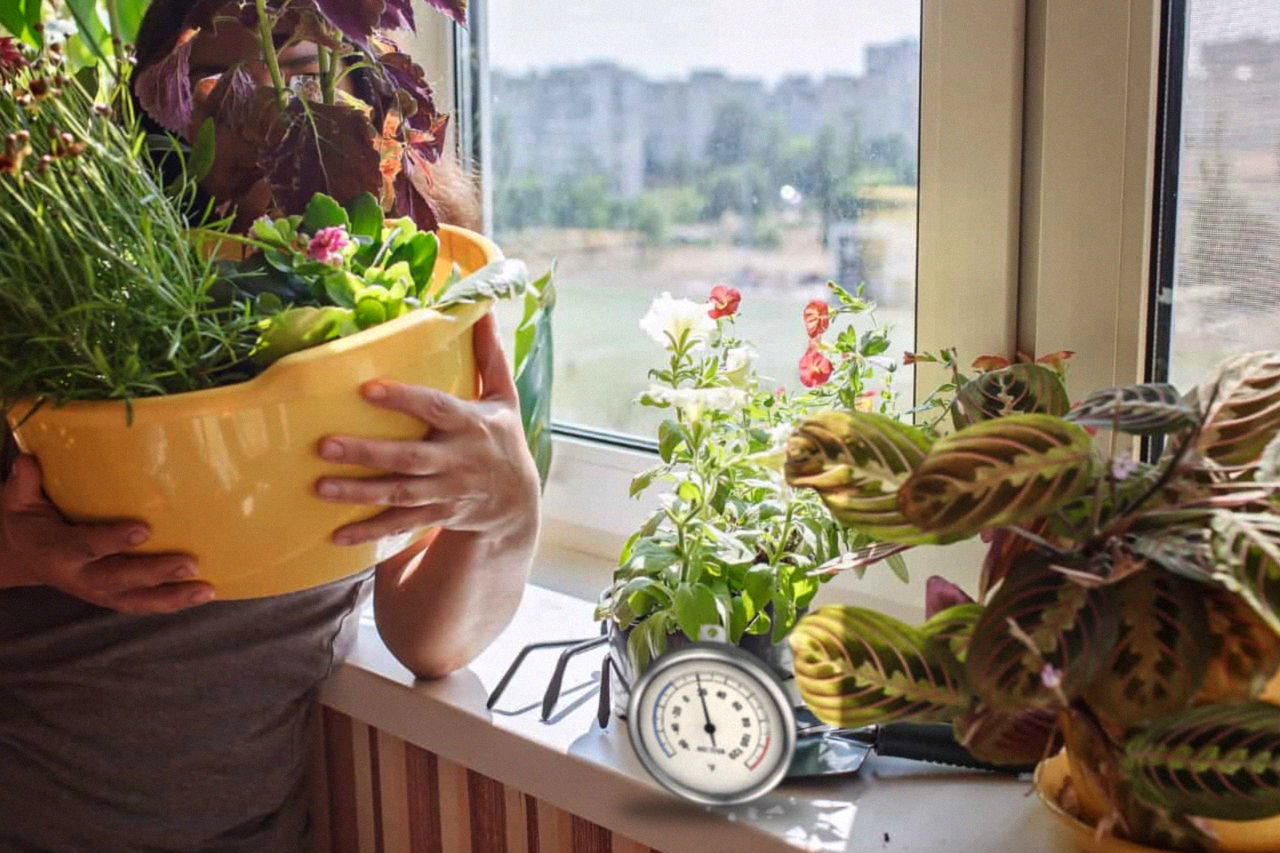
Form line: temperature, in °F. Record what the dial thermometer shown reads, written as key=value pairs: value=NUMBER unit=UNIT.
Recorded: value=20 unit=°F
